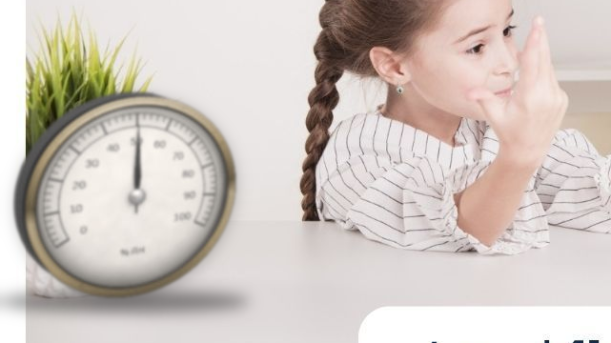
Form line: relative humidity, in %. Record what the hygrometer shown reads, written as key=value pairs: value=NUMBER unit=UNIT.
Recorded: value=50 unit=%
